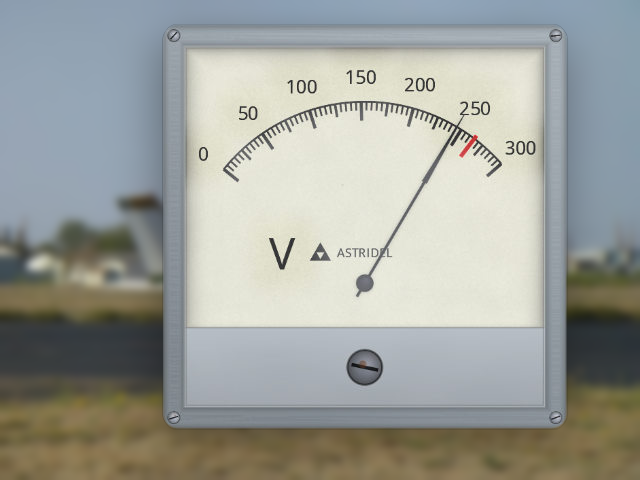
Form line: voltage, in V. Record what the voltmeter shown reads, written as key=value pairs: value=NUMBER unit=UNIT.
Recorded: value=245 unit=V
